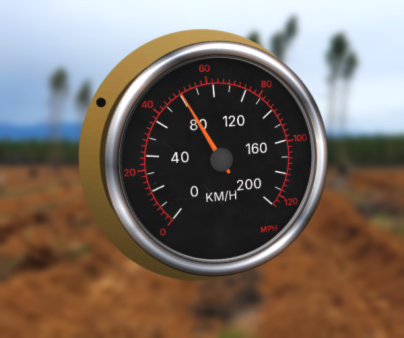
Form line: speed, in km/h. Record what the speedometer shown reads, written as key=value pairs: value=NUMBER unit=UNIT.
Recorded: value=80 unit=km/h
